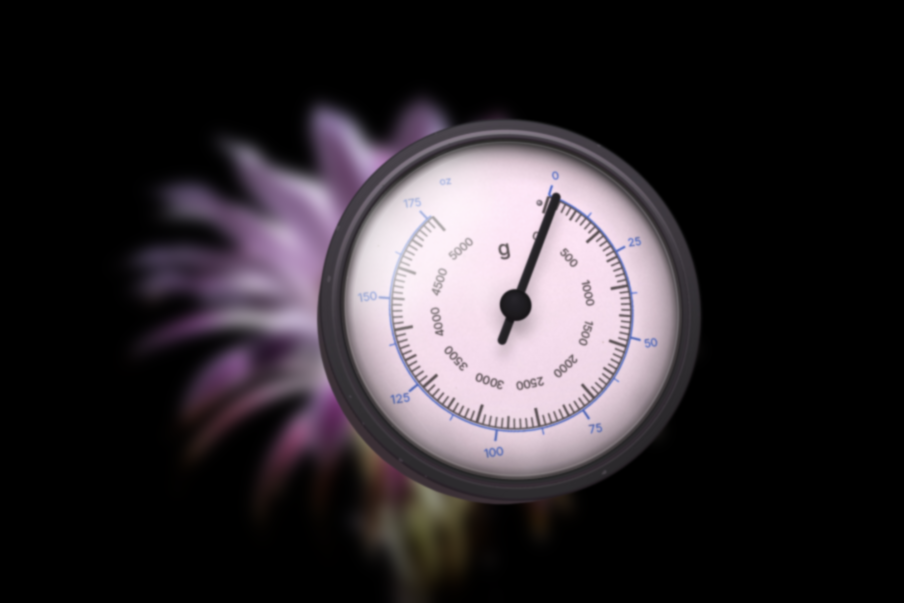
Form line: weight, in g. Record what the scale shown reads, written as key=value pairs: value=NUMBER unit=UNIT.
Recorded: value=50 unit=g
